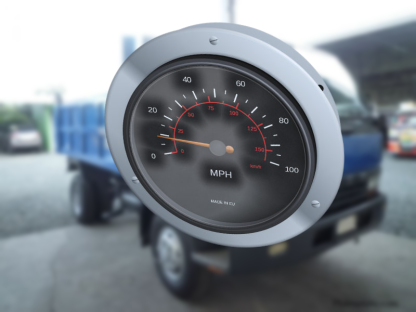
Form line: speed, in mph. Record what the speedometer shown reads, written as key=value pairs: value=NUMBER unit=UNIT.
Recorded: value=10 unit=mph
